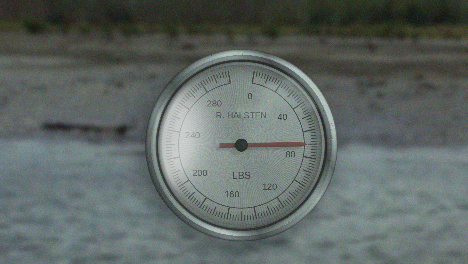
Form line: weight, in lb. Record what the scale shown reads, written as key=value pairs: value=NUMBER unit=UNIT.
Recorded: value=70 unit=lb
